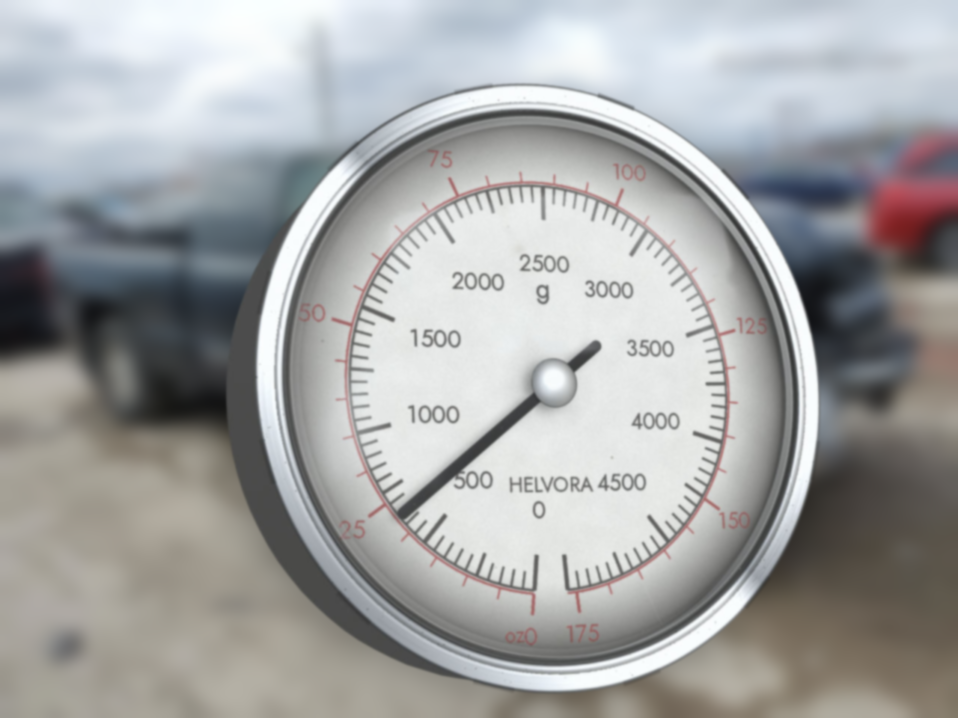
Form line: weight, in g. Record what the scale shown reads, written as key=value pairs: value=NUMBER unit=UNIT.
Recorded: value=650 unit=g
